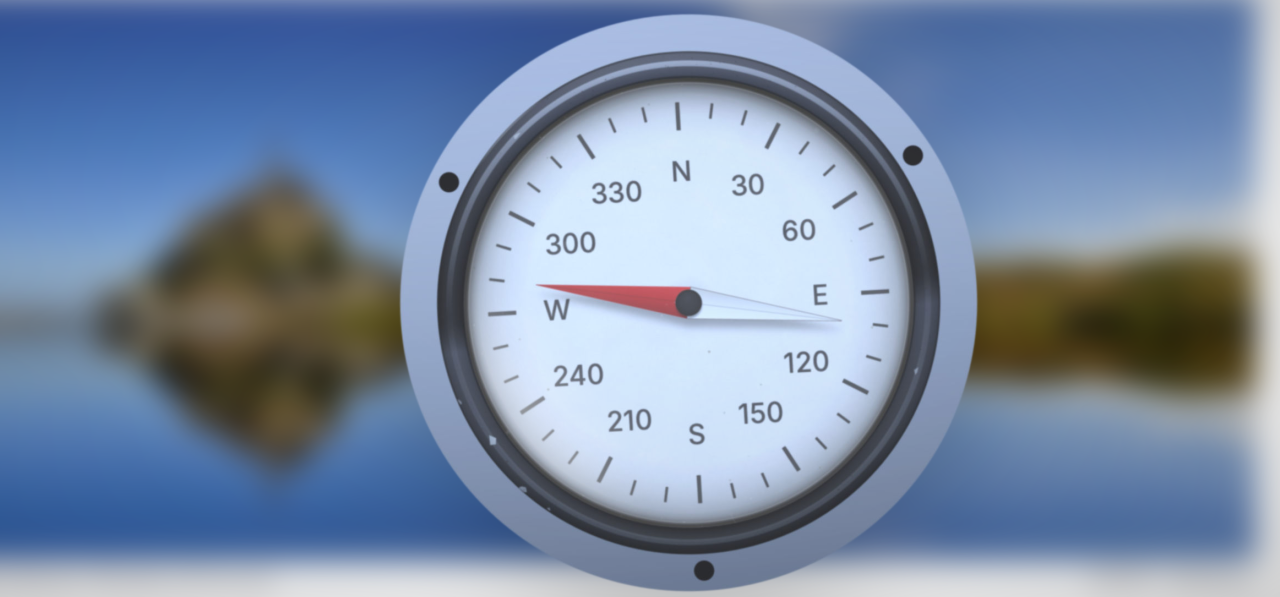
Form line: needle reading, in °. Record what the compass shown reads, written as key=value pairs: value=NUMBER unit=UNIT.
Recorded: value=280 unit=°
